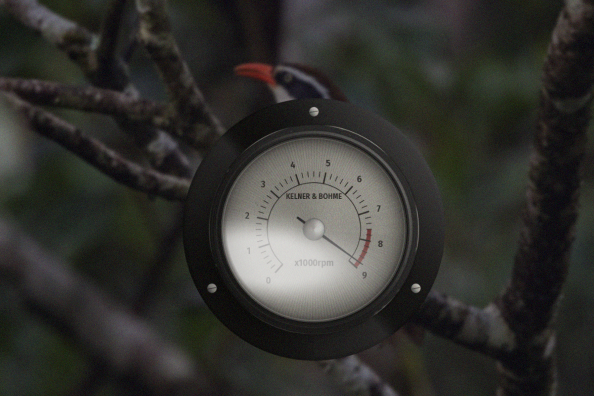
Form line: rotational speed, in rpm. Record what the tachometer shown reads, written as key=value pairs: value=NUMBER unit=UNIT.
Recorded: value=8800 unit=rpm
